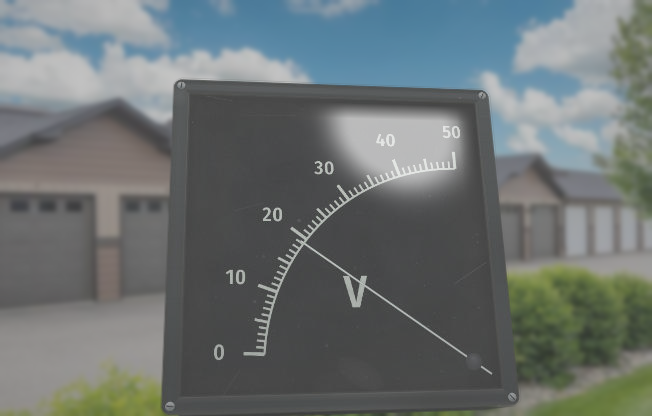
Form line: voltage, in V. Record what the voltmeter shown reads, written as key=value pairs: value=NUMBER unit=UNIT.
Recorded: value=19 unit=V
